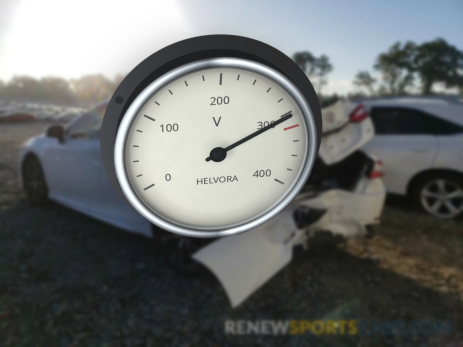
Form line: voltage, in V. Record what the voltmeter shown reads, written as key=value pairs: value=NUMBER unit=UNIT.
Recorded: value=300 unit=V
